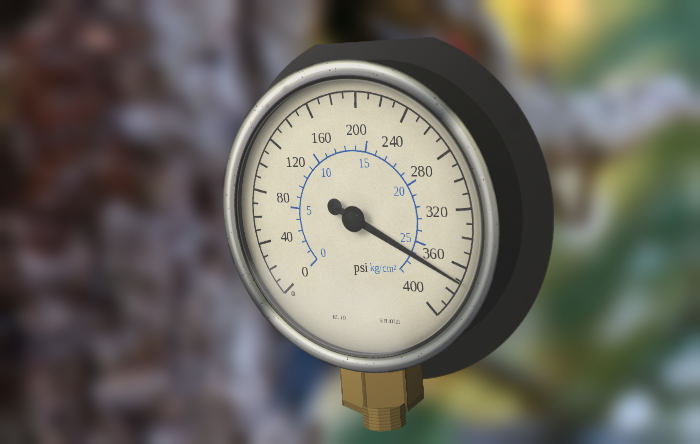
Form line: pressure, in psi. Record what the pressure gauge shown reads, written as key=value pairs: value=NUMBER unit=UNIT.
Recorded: value=370 unit=psi
